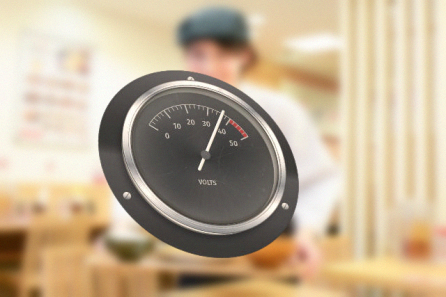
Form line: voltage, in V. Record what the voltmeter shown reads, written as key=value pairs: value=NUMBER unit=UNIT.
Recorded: value=36 unit=V
